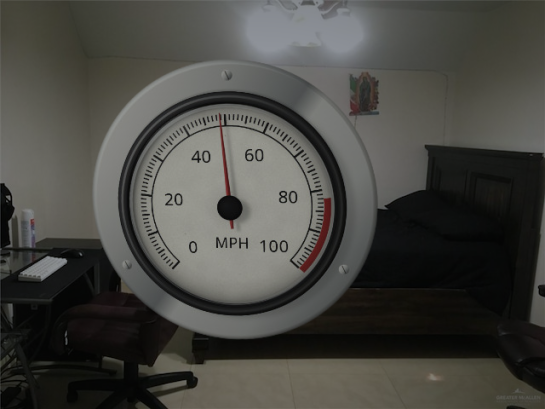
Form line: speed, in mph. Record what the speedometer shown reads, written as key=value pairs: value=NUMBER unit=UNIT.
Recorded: value=49 unit=mph
